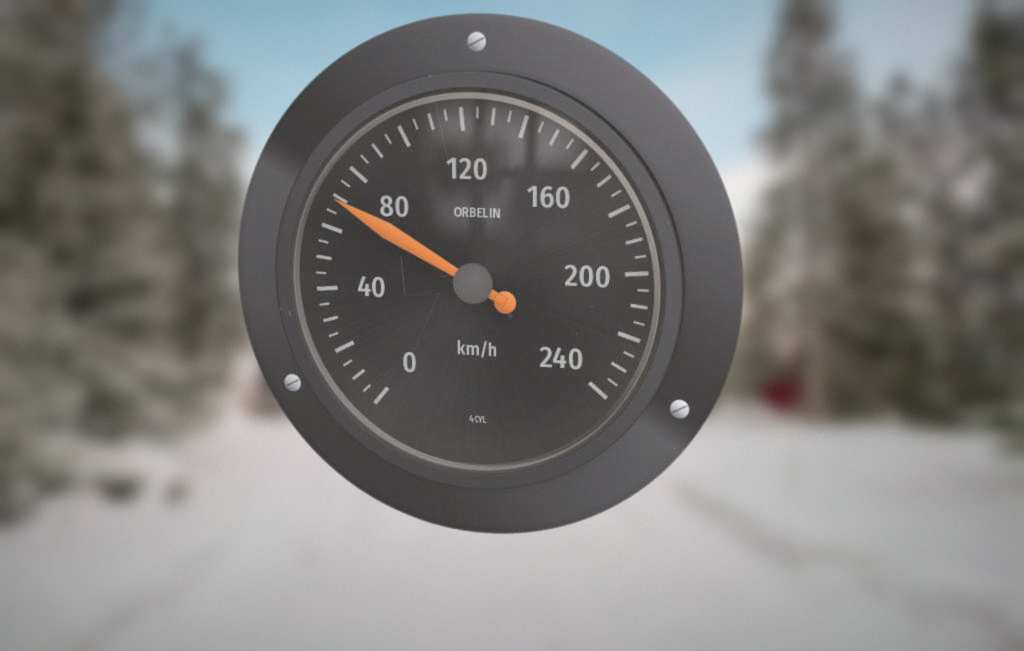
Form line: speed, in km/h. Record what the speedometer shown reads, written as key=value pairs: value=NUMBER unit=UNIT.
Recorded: value=70 unit=km/h
